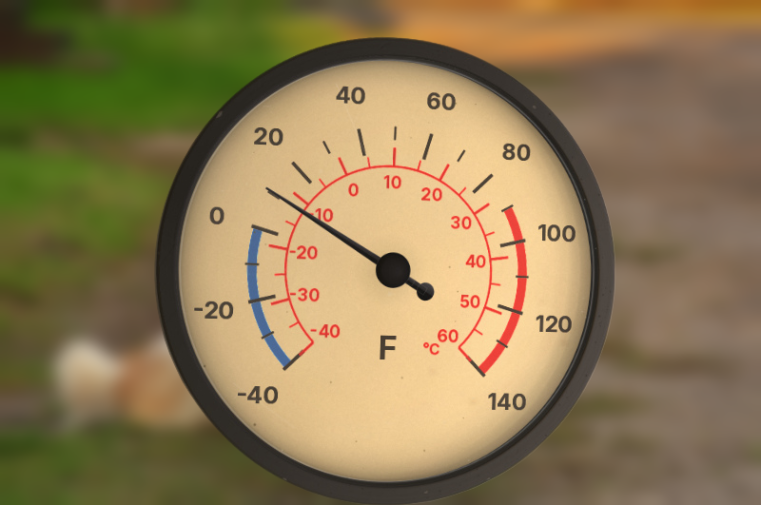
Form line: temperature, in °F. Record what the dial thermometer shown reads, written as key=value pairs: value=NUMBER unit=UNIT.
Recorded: value=10 unit=°F
